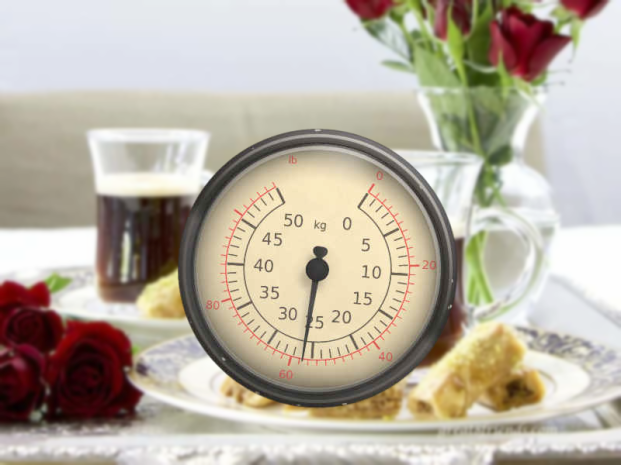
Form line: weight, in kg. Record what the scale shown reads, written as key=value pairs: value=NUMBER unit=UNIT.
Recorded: value=26 unit=kg
